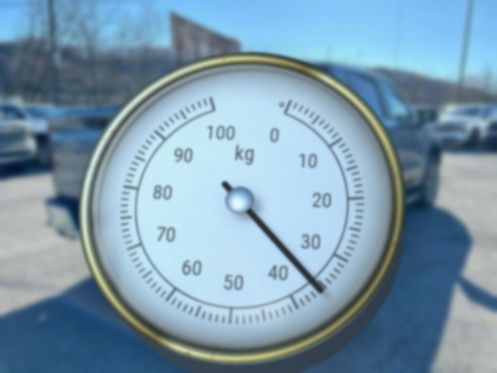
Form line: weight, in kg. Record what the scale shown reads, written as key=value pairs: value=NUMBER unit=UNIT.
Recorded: value=36 unit=kg
